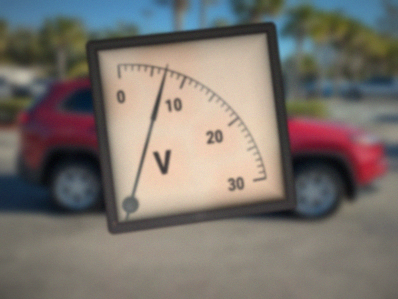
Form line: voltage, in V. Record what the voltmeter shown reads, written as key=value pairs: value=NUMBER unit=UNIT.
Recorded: value=7 unit=V
